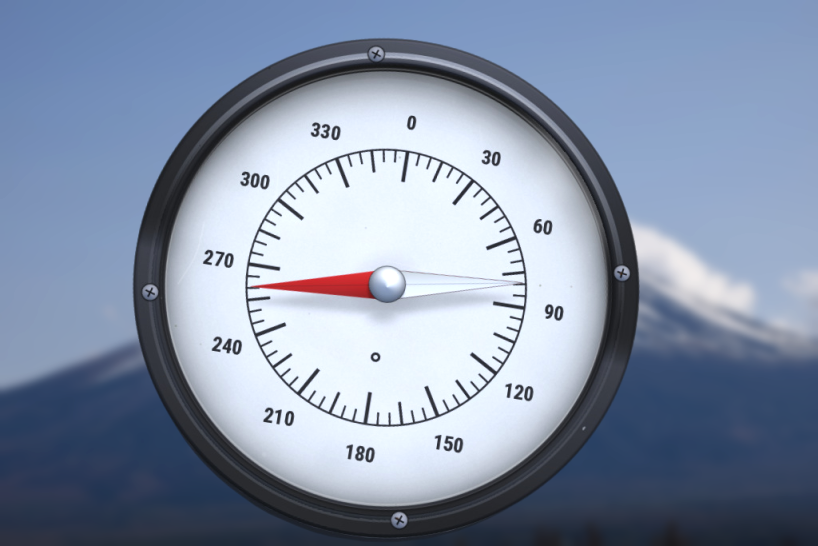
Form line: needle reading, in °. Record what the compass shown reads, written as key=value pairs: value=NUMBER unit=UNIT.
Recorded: value=260 unit=°
